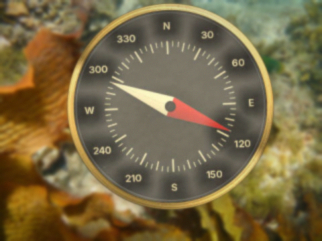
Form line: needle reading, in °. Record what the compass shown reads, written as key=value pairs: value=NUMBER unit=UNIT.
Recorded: value=115 unit=°
